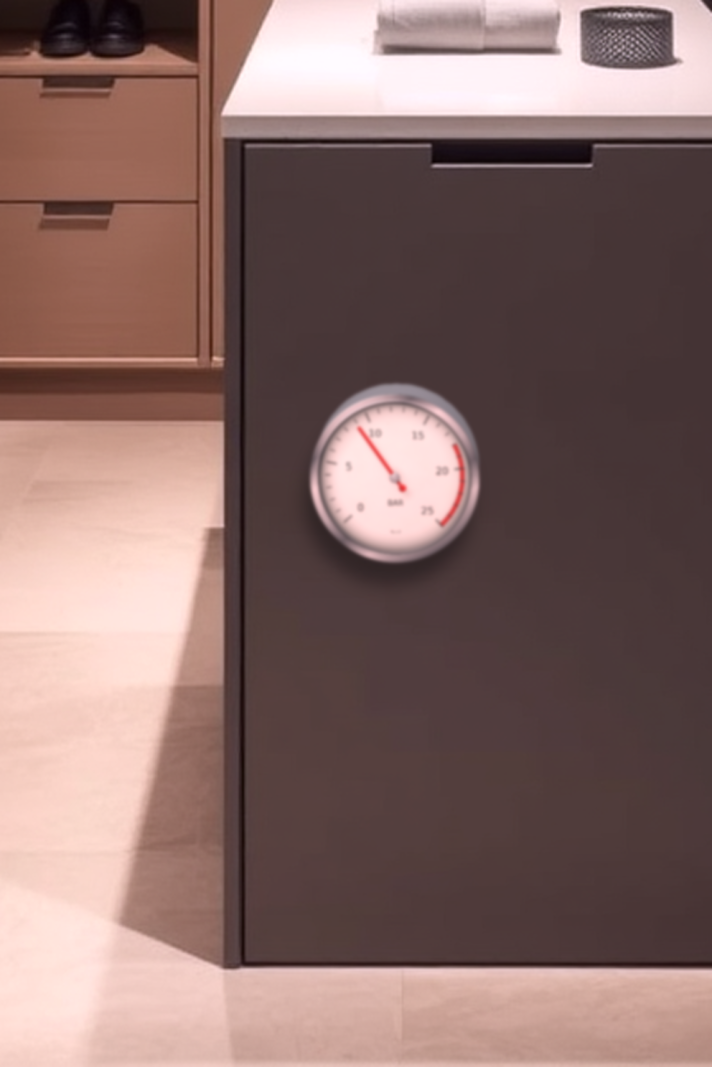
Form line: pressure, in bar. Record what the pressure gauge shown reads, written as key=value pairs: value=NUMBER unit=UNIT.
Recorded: value=9 unit=bar
